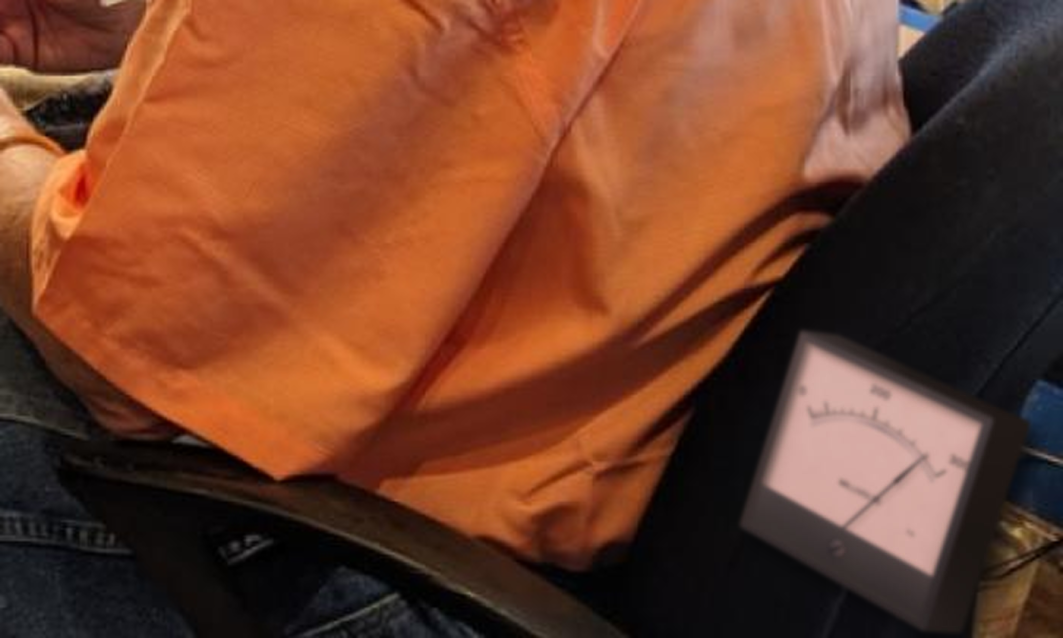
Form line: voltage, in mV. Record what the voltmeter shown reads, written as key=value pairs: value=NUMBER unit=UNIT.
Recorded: value=280 unit=mV
